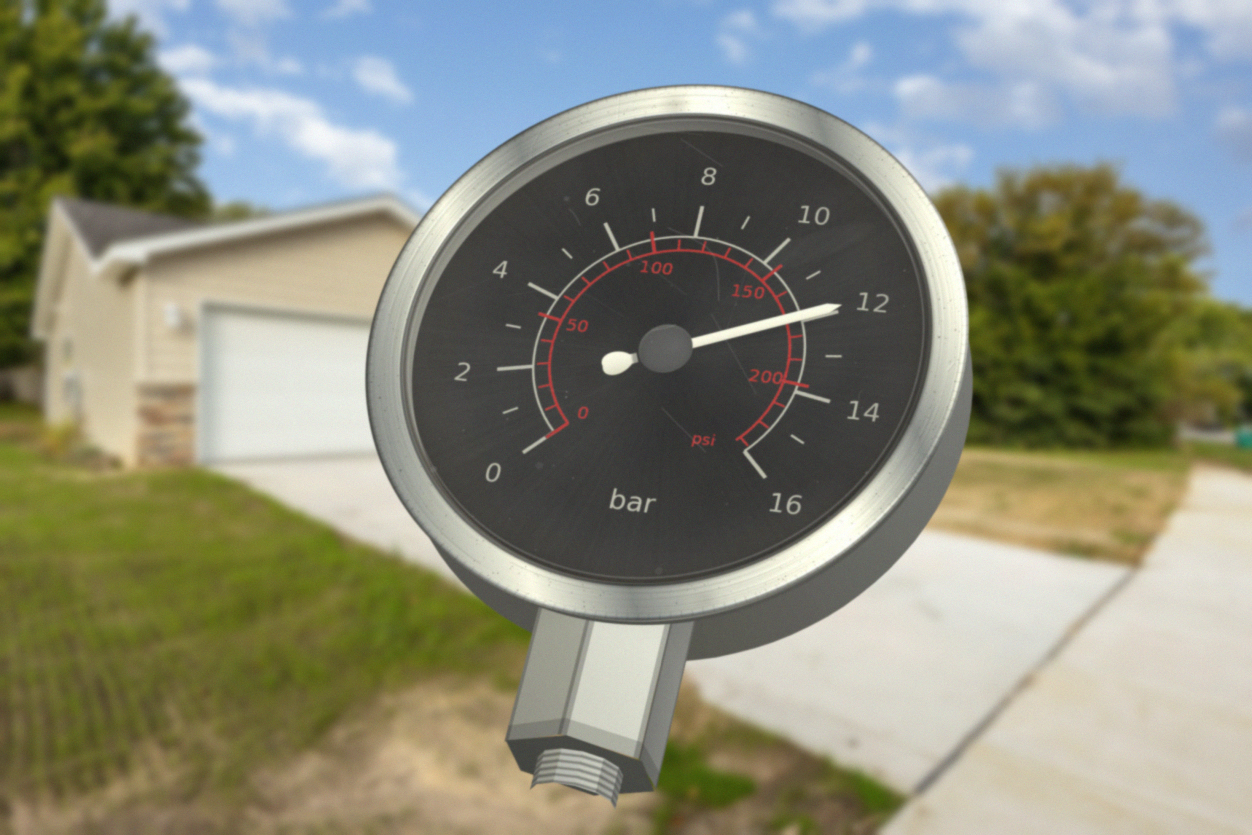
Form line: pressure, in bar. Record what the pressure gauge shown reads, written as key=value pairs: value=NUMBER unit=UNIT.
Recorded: value=12 unit=bar
